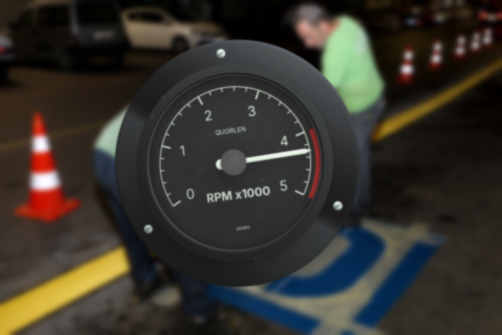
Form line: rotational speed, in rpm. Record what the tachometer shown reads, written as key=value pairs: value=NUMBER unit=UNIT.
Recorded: value=4300 unit=rpm
